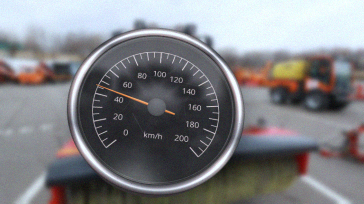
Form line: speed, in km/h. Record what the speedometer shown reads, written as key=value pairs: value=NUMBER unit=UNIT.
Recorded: value=45 unit=km/h
